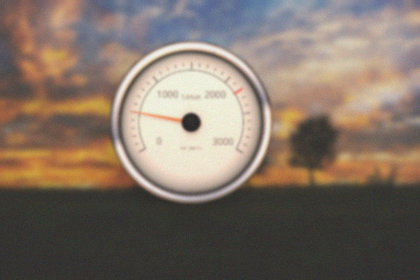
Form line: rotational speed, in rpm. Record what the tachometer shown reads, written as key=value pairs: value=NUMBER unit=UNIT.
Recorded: value=500 unit=rpm
